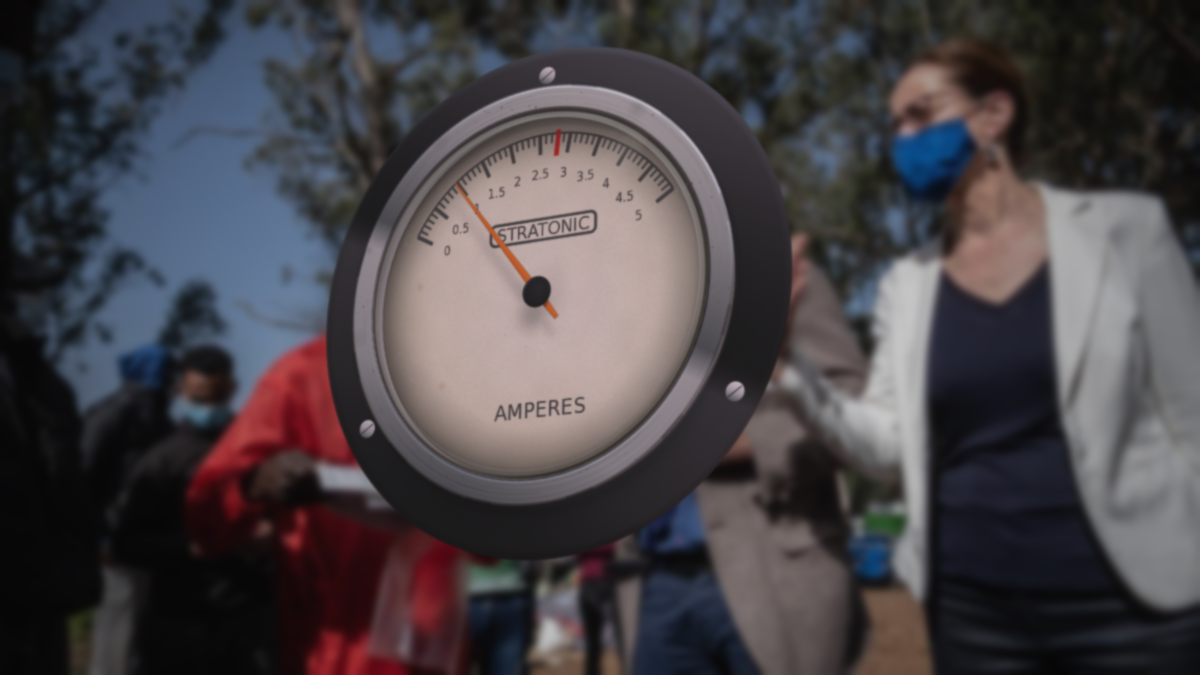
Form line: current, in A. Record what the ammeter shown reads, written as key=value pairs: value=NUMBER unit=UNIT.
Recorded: value=1 unit=A
